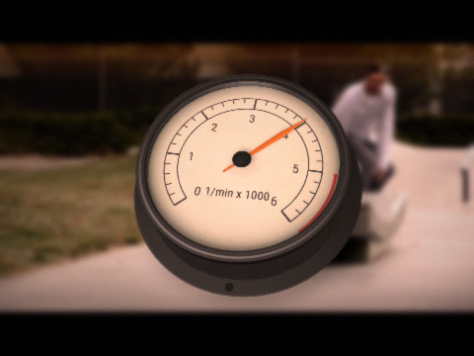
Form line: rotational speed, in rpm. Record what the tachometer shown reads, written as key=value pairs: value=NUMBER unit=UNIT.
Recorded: value=4000 unit=rpm
